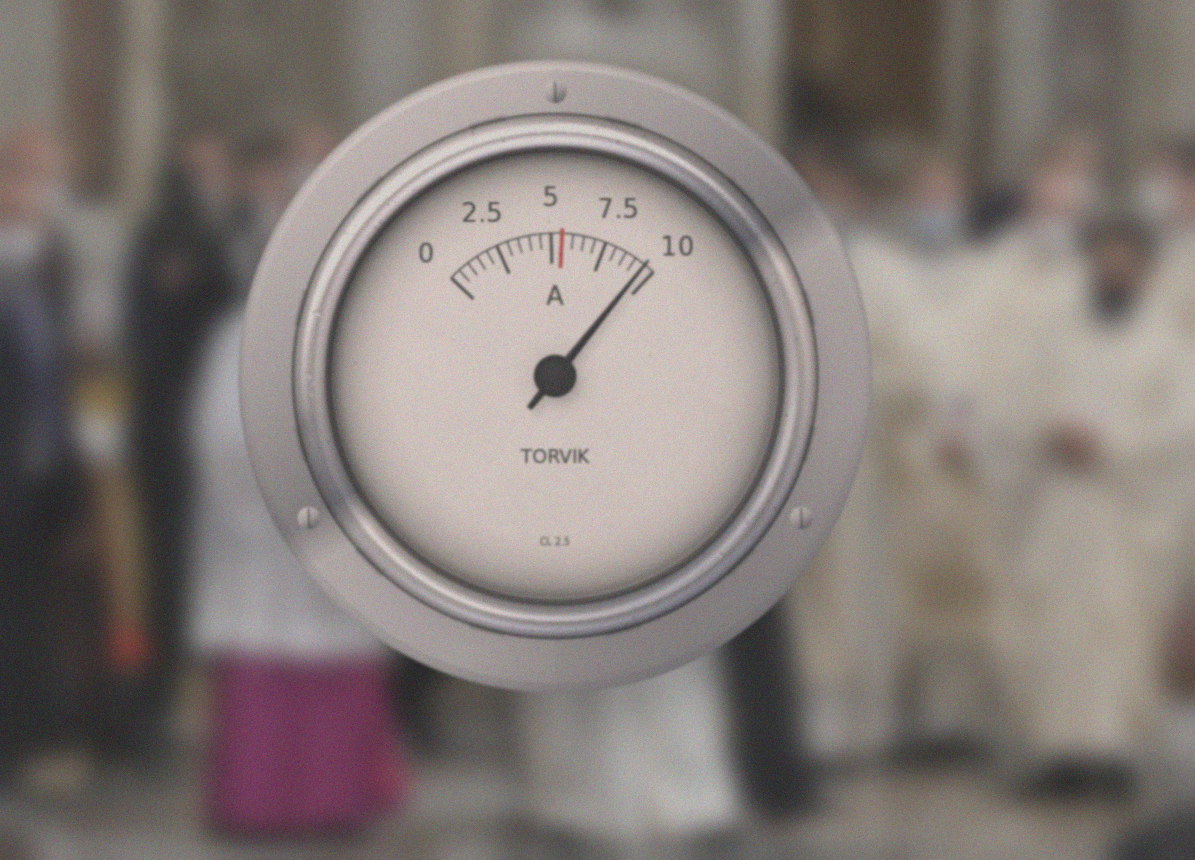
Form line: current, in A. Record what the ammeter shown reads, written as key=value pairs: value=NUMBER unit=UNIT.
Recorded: value=9.5 unit=A
